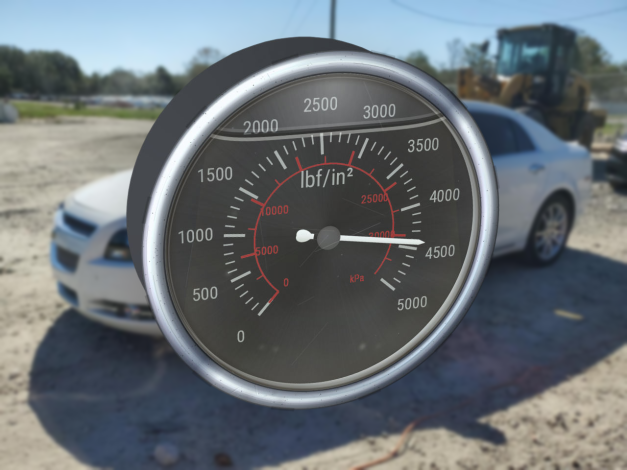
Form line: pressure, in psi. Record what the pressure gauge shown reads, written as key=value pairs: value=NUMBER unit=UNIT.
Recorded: value=4400 unit=psi
